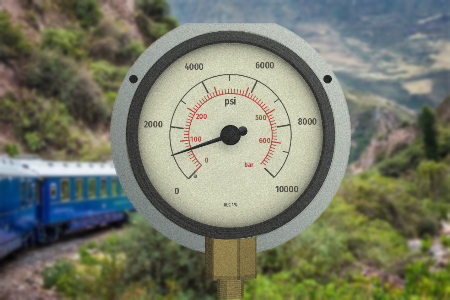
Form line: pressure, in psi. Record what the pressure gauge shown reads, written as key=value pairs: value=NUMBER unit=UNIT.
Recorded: value=1000 unit=psi
